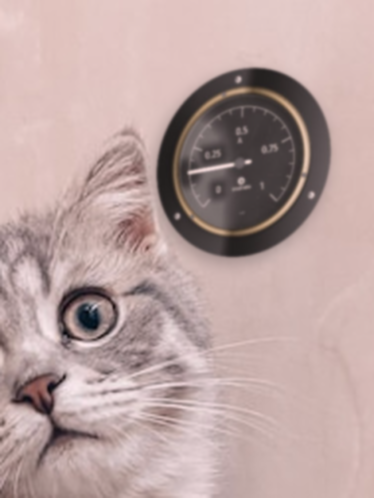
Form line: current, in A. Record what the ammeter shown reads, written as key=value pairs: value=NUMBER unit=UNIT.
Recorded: value=0.15 unit=A
